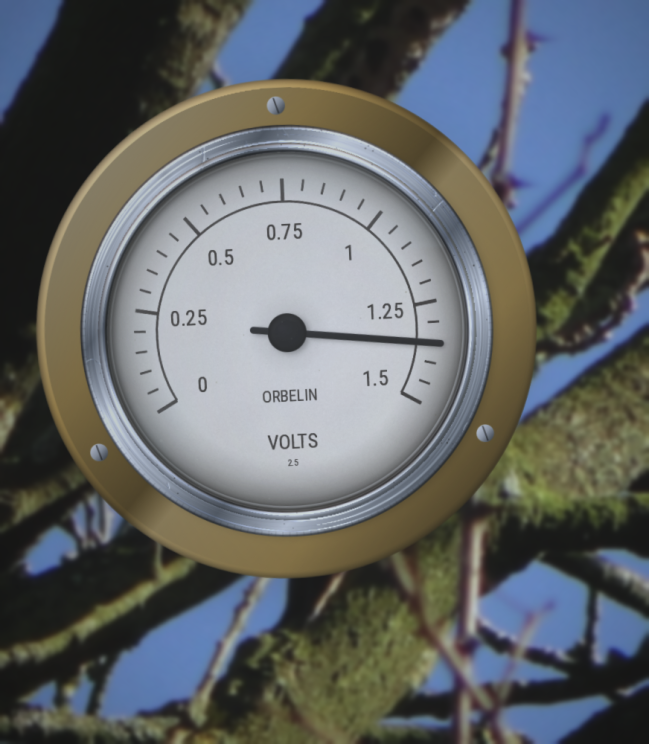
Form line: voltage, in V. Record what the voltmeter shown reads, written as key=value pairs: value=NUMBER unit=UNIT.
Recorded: value=1.35 unit=V
